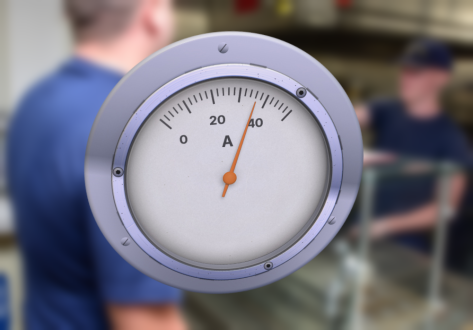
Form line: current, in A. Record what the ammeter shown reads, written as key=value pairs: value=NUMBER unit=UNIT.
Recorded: value=36 unit=A
